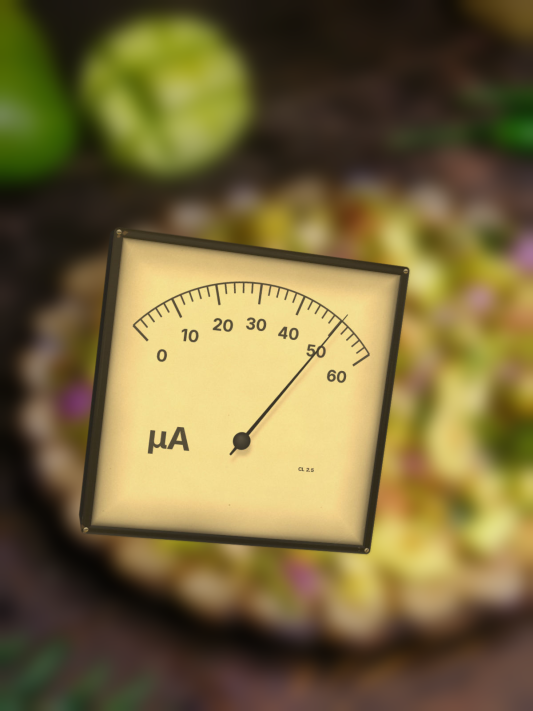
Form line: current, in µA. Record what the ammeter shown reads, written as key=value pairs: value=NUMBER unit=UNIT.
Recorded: value=50 unit=µA
